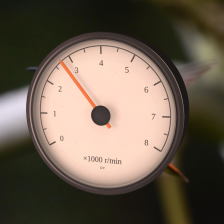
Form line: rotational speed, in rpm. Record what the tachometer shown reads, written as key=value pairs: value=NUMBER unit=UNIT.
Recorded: value=2750 unit=rpm
